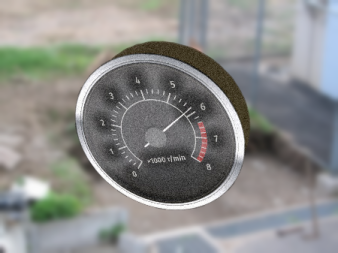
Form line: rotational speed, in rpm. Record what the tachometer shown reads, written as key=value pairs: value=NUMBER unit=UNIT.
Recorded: value=5800 unit=rpm
